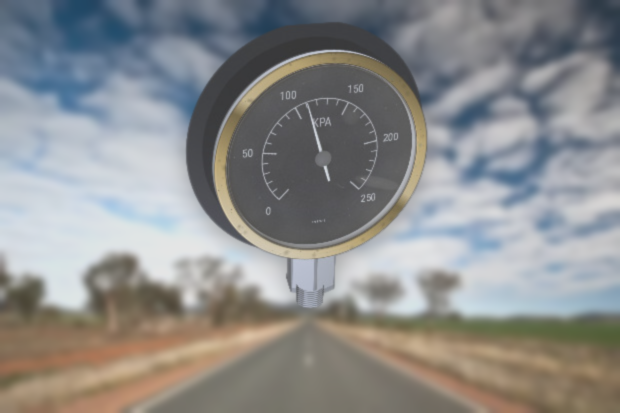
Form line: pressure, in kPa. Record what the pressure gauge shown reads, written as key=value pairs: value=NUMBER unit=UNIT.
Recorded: value=110 unit=kPa
